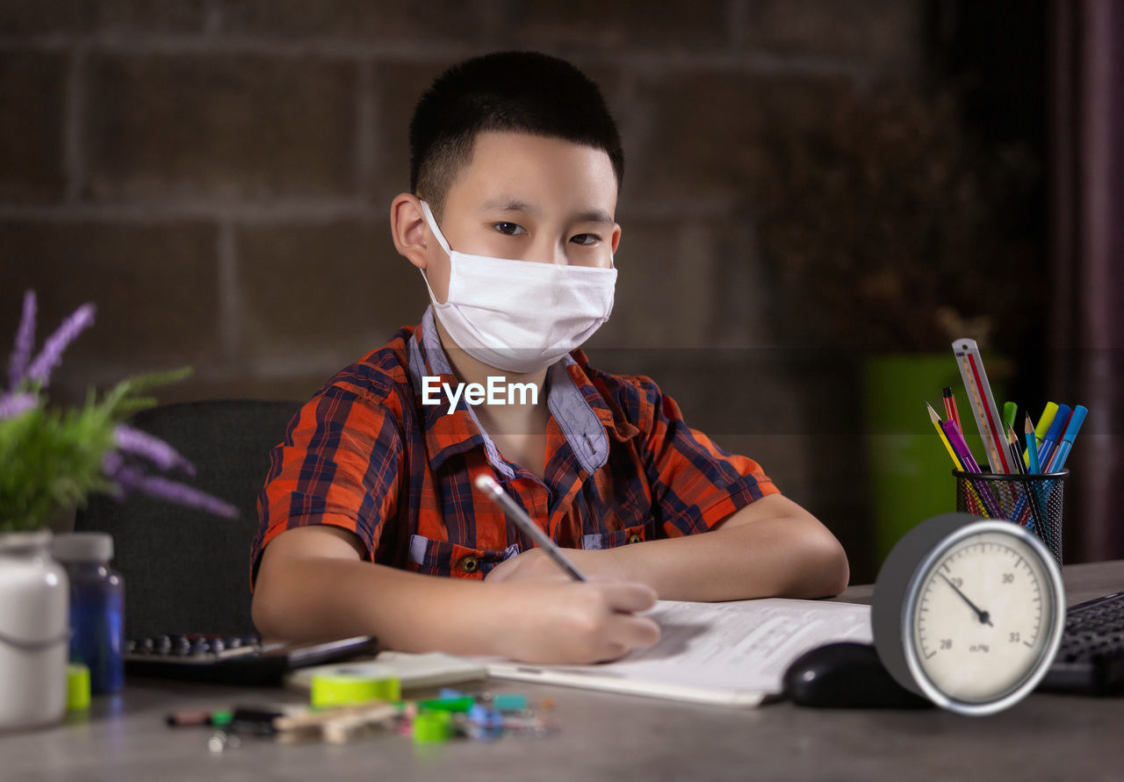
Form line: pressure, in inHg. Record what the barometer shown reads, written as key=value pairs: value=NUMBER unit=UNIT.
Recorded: value=28.9 unit=inHg
